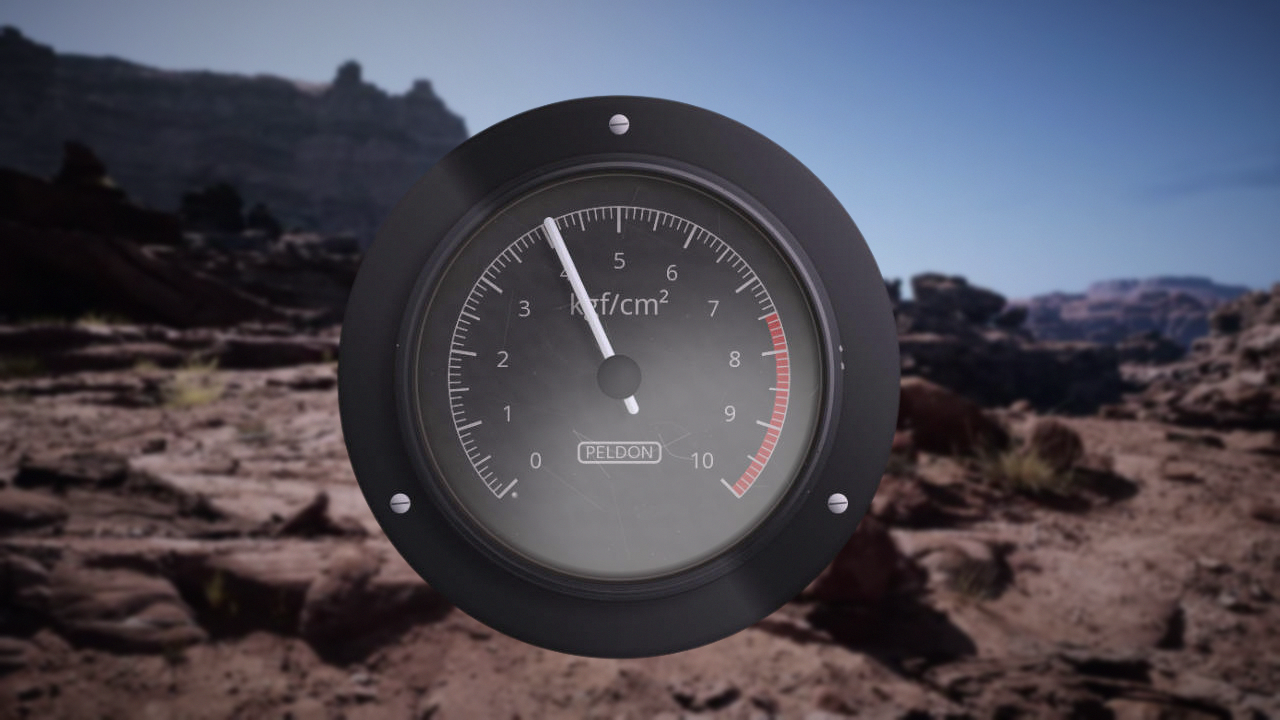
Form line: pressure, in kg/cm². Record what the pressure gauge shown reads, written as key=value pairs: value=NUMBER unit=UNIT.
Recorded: value=4.1 unit=kg/cm²
